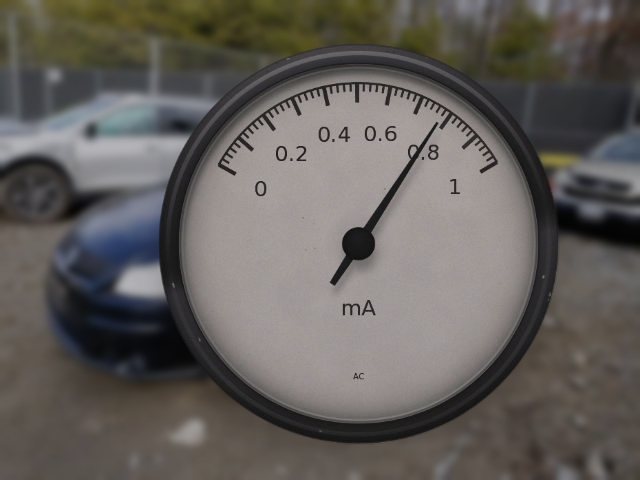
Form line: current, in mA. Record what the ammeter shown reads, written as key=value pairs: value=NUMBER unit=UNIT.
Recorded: value=0.78 unit=mA
